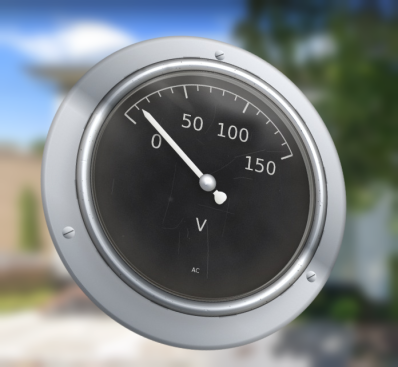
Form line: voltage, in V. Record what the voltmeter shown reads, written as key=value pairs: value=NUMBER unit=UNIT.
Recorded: value=10 unit=V
